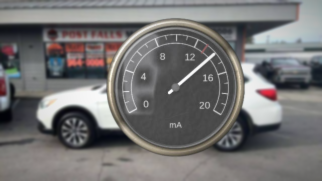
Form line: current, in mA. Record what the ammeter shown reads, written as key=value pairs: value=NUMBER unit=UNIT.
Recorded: value=14 unit=mA
